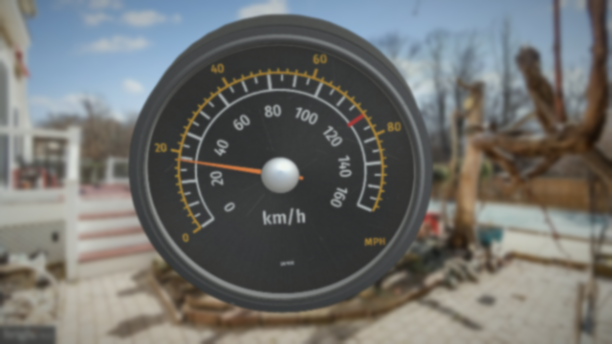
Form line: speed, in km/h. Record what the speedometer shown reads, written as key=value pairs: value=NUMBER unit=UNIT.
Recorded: value=30 unit=km/h
